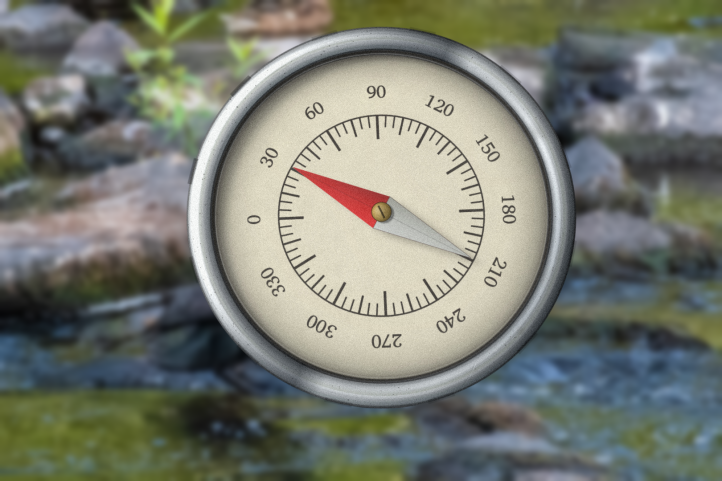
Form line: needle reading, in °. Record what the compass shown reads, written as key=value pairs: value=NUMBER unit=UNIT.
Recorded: value=30 unit=°
